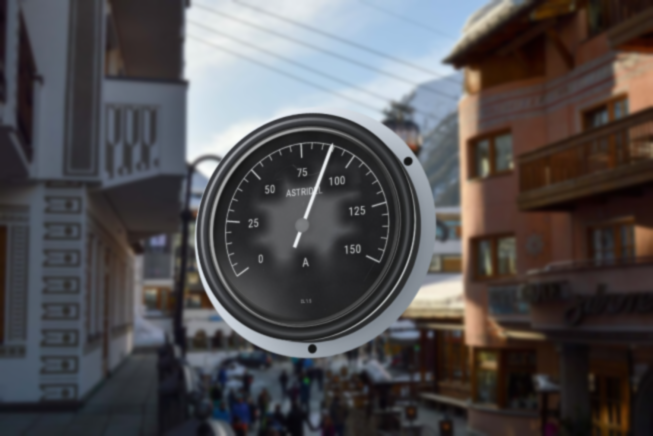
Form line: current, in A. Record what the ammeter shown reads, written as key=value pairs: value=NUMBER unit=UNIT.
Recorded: value=90 unit=A
